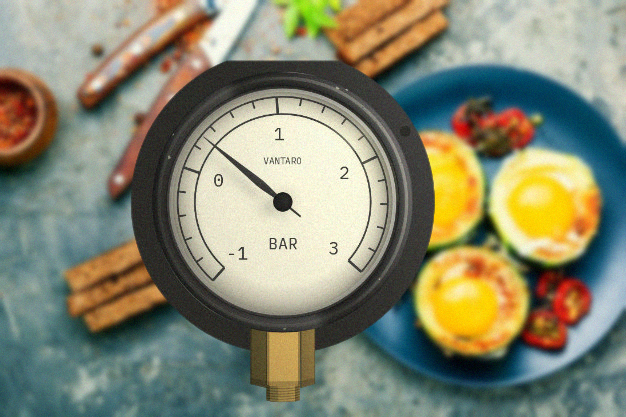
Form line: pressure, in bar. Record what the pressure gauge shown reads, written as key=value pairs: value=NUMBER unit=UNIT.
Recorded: value=0.3 unit=bar
